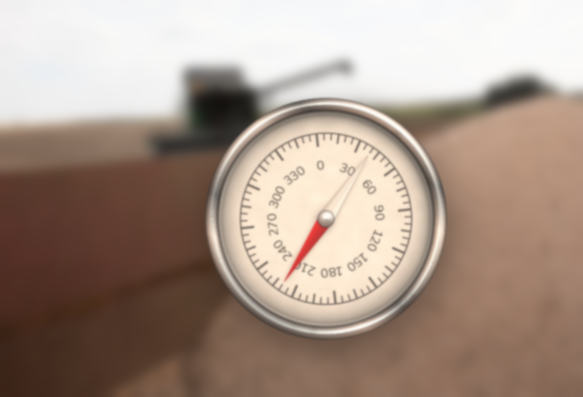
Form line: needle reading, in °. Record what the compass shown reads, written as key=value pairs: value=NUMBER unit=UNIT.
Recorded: value=220 unit=°
